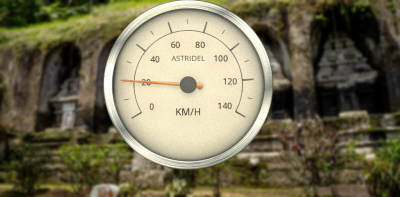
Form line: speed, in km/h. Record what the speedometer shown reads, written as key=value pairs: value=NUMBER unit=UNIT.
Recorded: value=20 unit=km/h
